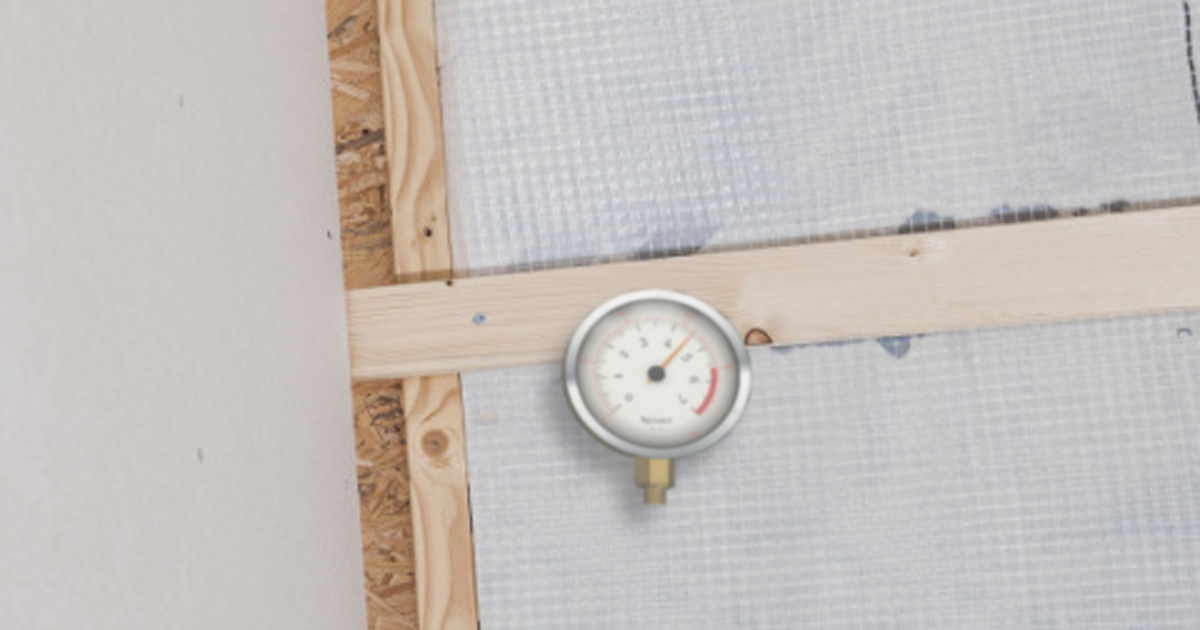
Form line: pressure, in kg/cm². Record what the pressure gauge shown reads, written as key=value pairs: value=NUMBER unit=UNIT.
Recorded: value=4.5 unit=kg/cm²
